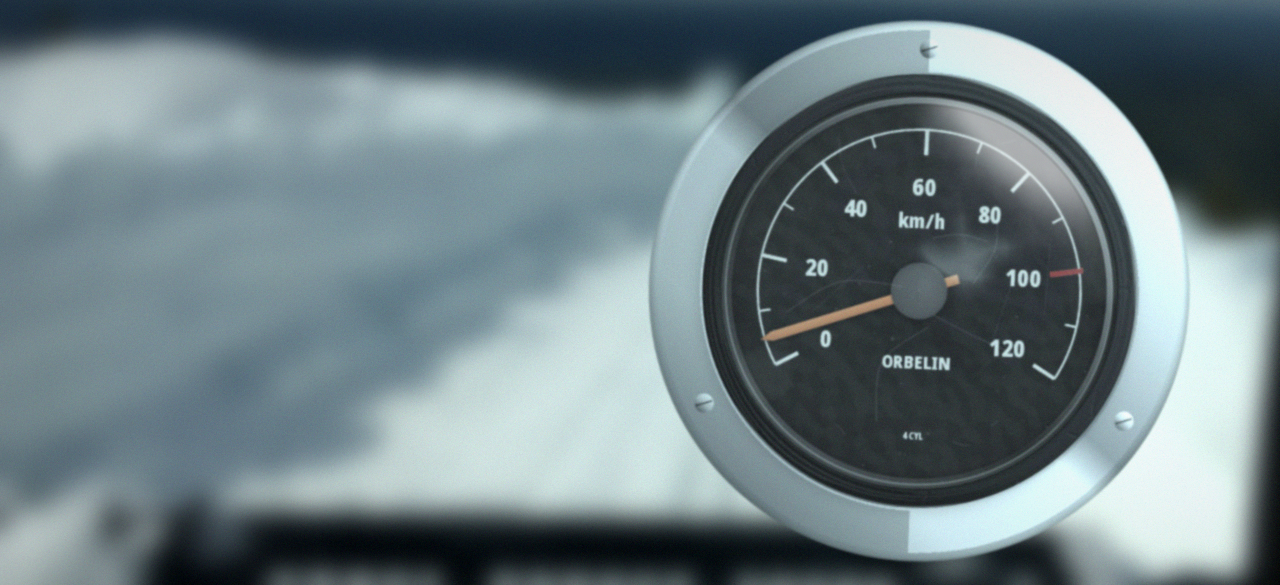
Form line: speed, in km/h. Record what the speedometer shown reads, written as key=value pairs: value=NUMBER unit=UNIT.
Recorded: value=5 unit=km/h
